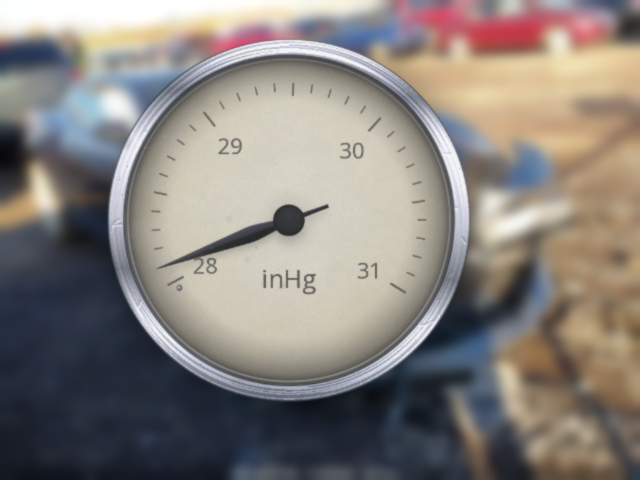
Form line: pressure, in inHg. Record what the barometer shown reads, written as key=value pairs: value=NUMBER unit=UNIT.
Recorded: value=28.1 unit=inHg
